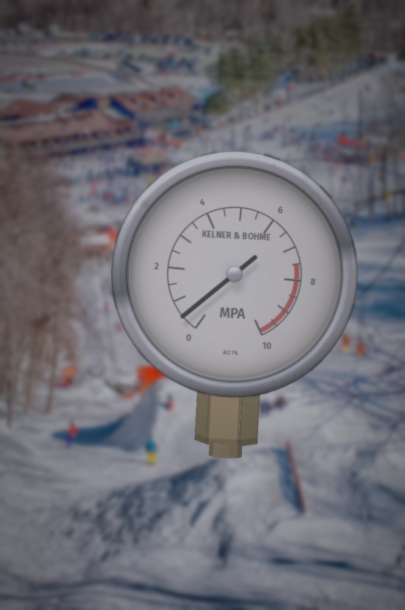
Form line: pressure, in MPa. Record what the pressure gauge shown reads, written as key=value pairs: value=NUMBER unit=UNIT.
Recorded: value=0.5 unit=MPa
